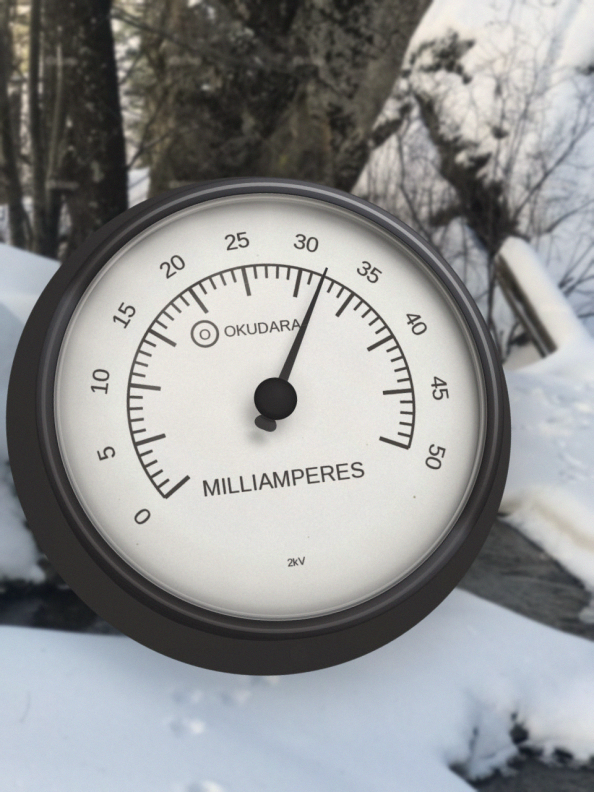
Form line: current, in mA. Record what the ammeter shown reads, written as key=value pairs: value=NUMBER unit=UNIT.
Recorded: value=32 unit=mA
